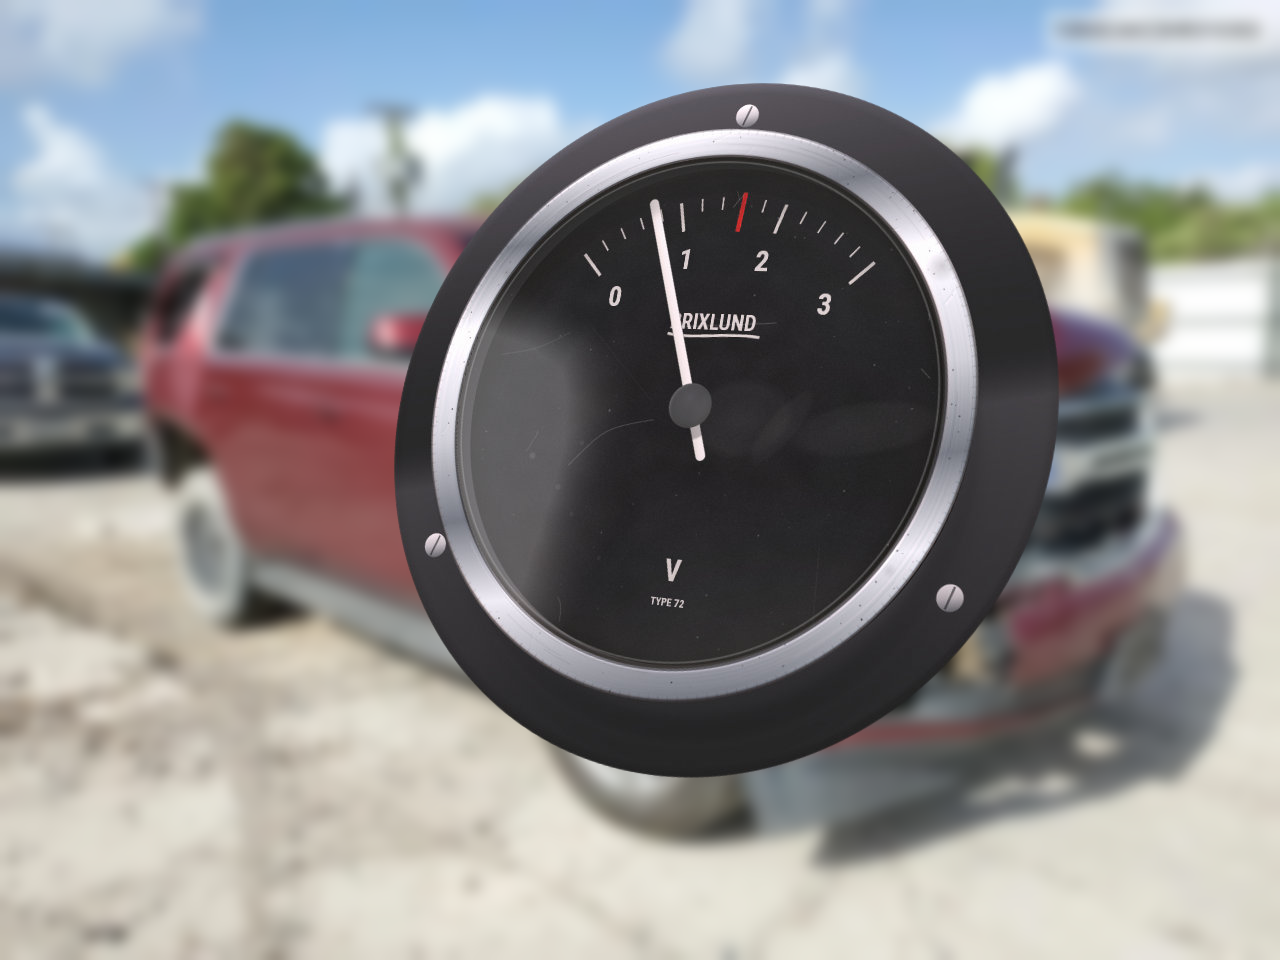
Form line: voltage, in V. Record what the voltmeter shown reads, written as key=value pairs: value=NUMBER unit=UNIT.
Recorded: value=0.8 unit=V
